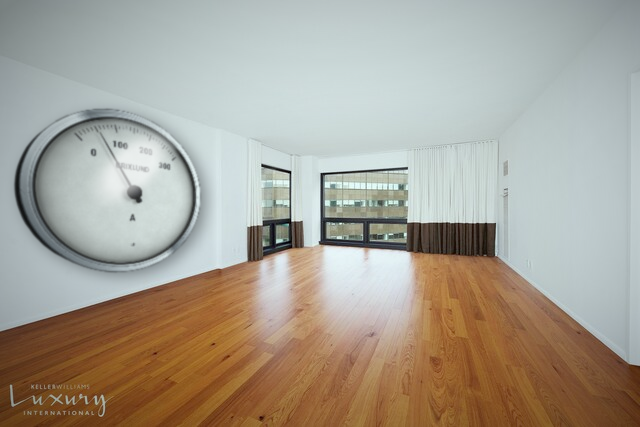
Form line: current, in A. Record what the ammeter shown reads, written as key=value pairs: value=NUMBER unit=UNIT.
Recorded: value=50 unit=A
